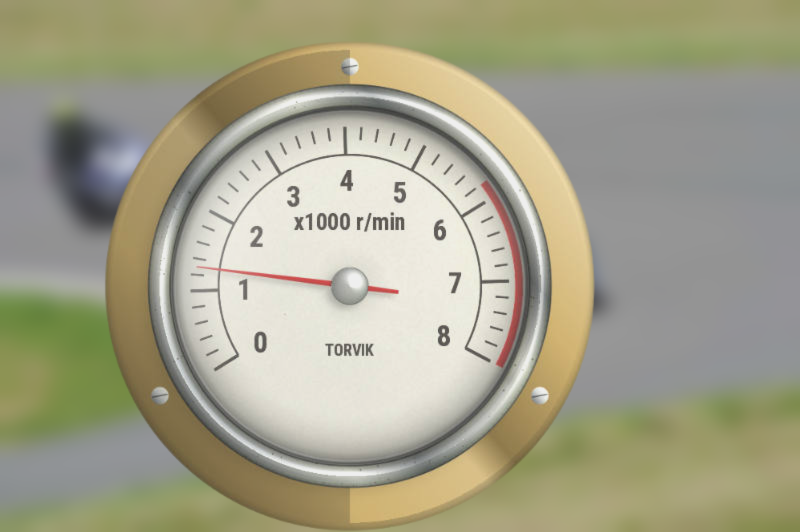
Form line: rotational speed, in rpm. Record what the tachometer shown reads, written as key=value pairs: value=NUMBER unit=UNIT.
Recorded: value=1300 unit=rpm
